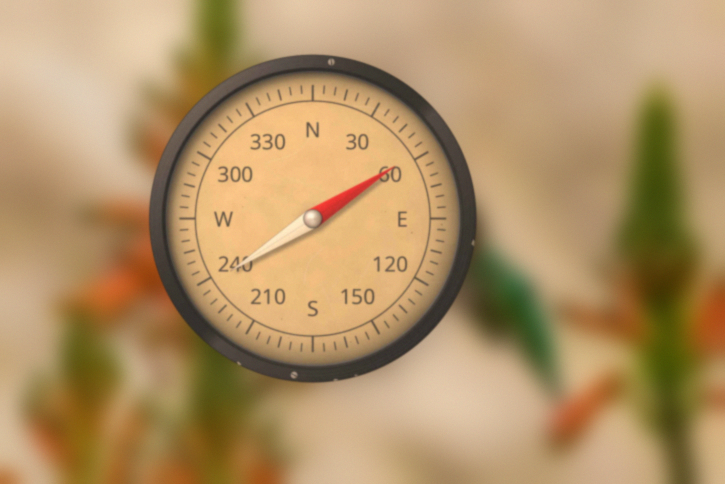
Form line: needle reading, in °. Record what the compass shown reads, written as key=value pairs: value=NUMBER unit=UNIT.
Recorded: value=57.5 unit=°
